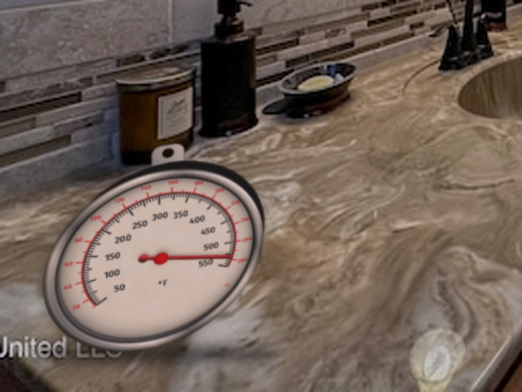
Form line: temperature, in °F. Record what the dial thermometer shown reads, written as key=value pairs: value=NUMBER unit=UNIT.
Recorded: value=525 unit=°F
